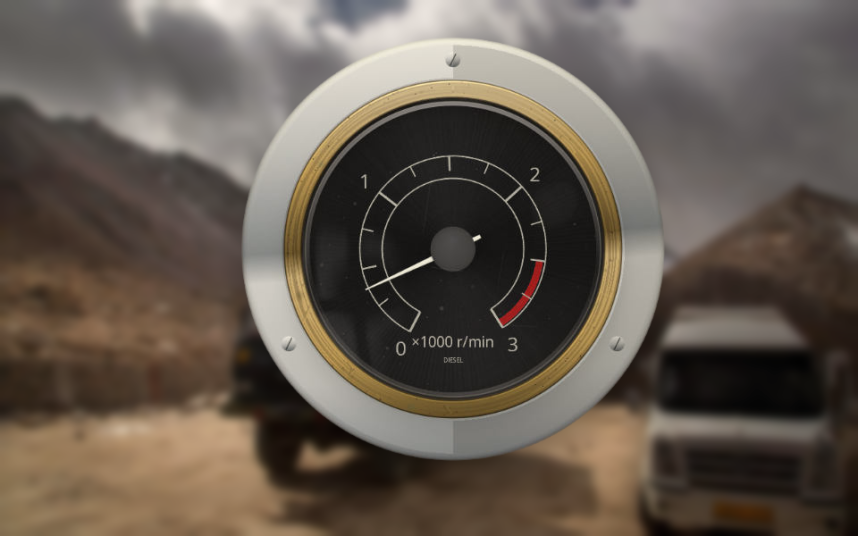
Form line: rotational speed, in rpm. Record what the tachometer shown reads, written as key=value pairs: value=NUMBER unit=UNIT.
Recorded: value=375 unit=rpm
